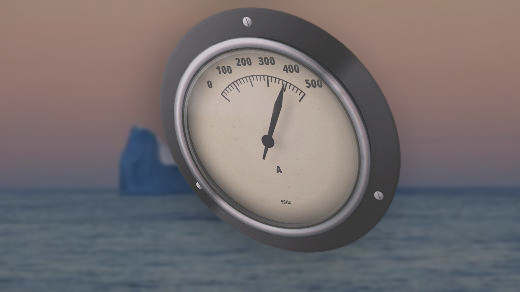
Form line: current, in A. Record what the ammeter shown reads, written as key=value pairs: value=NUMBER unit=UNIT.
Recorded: value=400 unit=A
